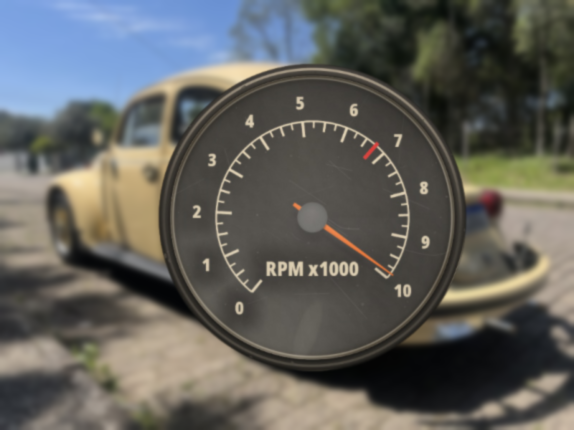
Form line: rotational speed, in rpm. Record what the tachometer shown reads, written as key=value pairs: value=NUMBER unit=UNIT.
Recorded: value=9875 unit=rpm
